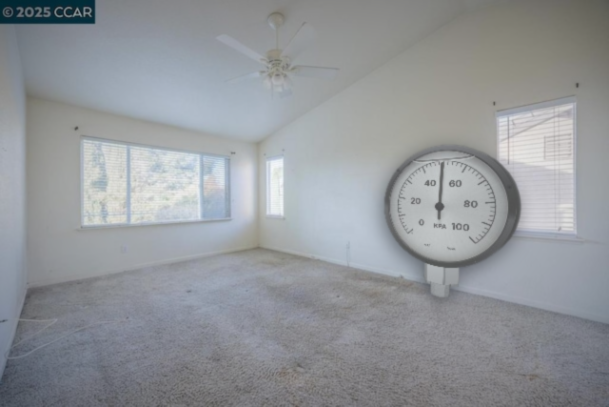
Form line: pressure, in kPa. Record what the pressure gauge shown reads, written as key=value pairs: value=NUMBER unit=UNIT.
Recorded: value=50 unit=kPa
